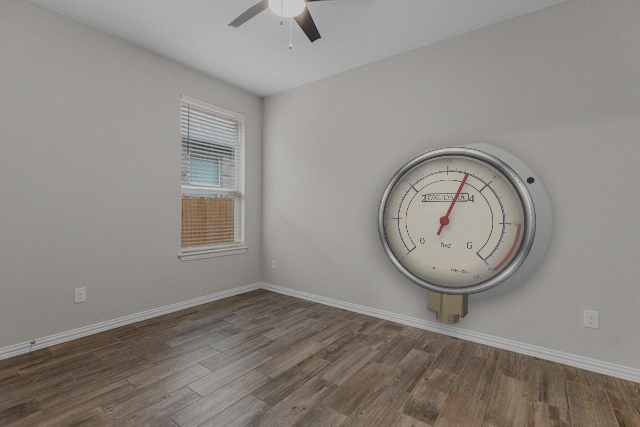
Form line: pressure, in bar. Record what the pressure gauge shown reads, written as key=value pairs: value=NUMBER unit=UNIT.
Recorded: value=3.5 unit=bar
